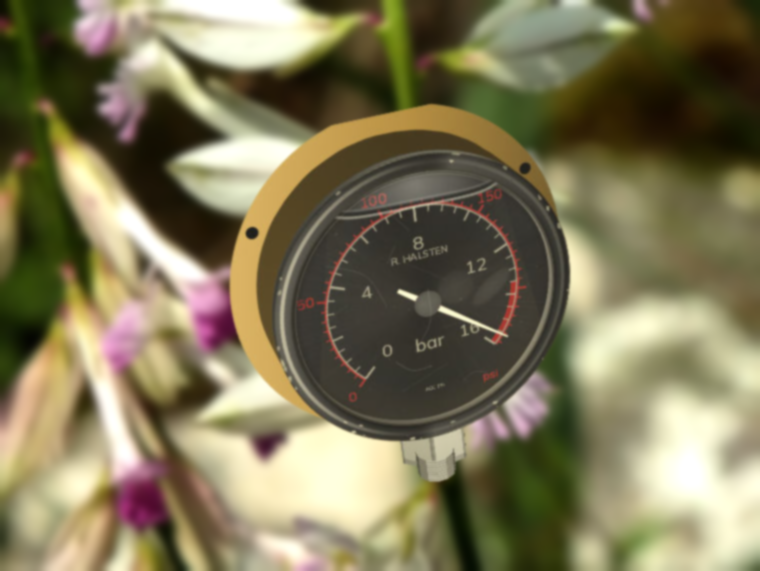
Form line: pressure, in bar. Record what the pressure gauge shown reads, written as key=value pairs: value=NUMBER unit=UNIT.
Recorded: value=15.5 unit=bar
